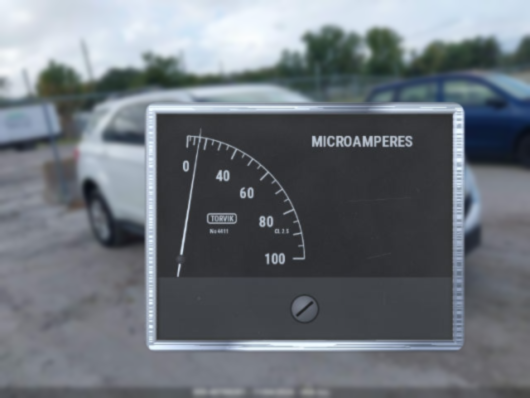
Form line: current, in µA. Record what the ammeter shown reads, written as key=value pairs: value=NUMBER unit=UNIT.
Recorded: value=15 unit=µA
